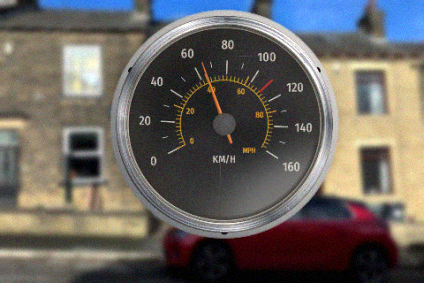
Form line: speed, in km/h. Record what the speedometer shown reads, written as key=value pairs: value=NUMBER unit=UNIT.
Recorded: value=65 unit=km/h
